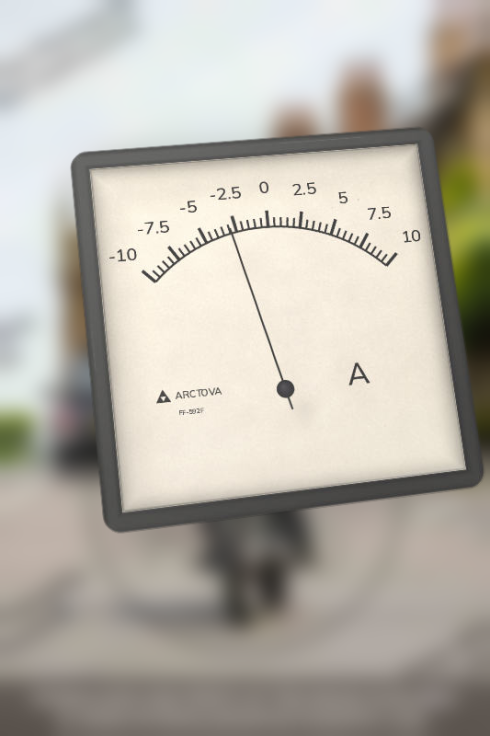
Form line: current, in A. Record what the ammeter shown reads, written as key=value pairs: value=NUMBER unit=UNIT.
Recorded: value=-3 unit=A
